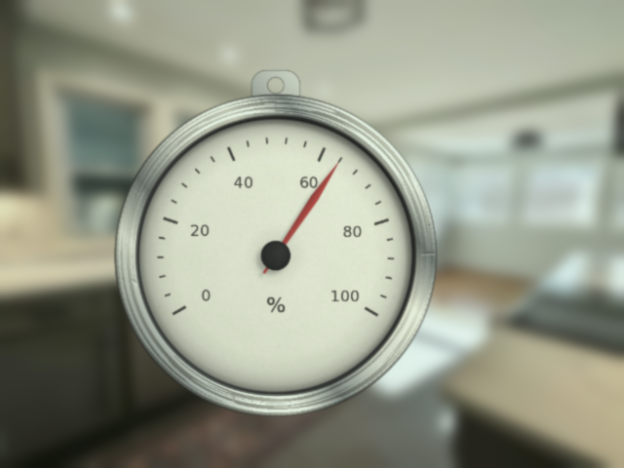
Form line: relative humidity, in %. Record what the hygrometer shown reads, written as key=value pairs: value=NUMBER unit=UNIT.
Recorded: value=64 unit=%
